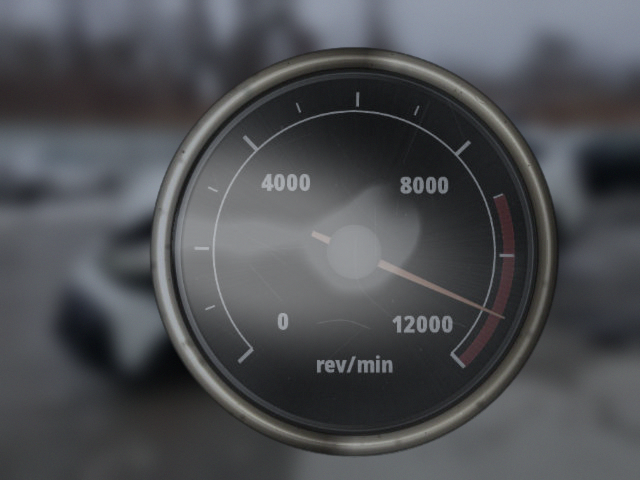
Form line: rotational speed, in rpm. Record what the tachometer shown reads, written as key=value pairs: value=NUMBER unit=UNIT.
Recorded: value=11000 unit=rpm
